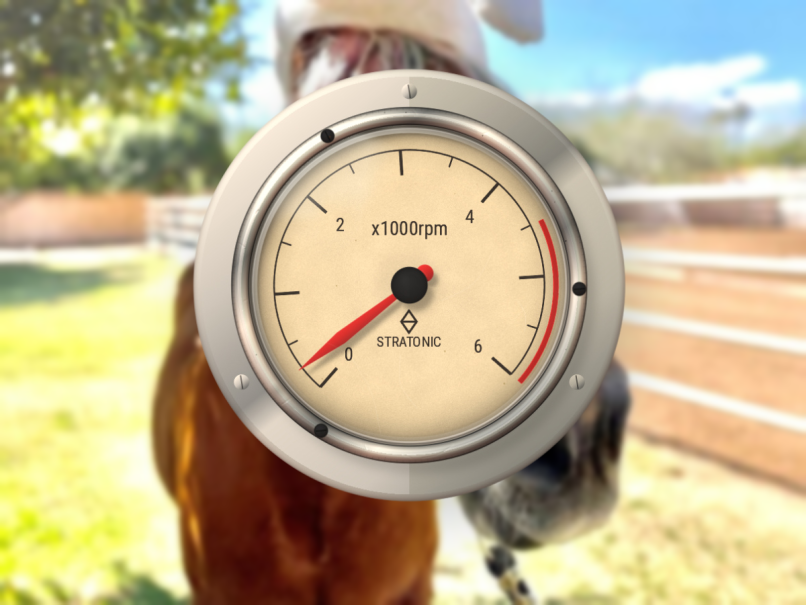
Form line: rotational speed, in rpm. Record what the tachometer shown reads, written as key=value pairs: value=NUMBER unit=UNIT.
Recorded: value=250 unit=rpm
